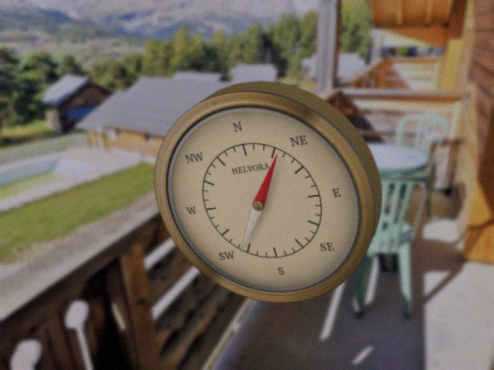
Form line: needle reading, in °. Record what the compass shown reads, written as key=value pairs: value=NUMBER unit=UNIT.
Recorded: value=35 unit=°
